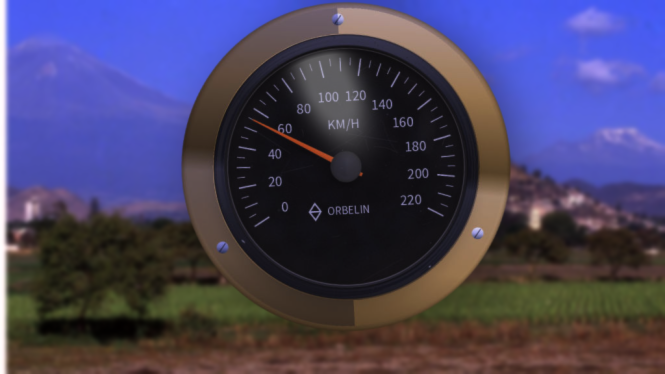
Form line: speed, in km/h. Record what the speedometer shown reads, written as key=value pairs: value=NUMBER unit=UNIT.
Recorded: value=55 unit=km/h
